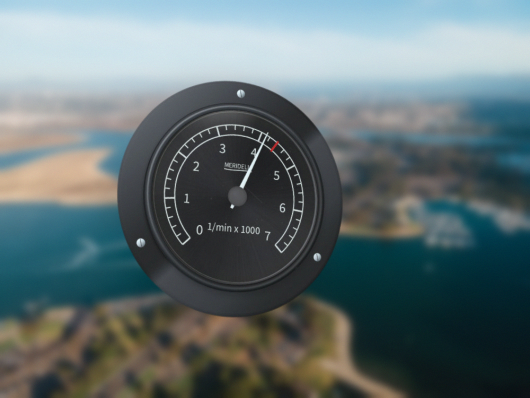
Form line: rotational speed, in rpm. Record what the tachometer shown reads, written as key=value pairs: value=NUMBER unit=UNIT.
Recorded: value=4100 unit=rpm
